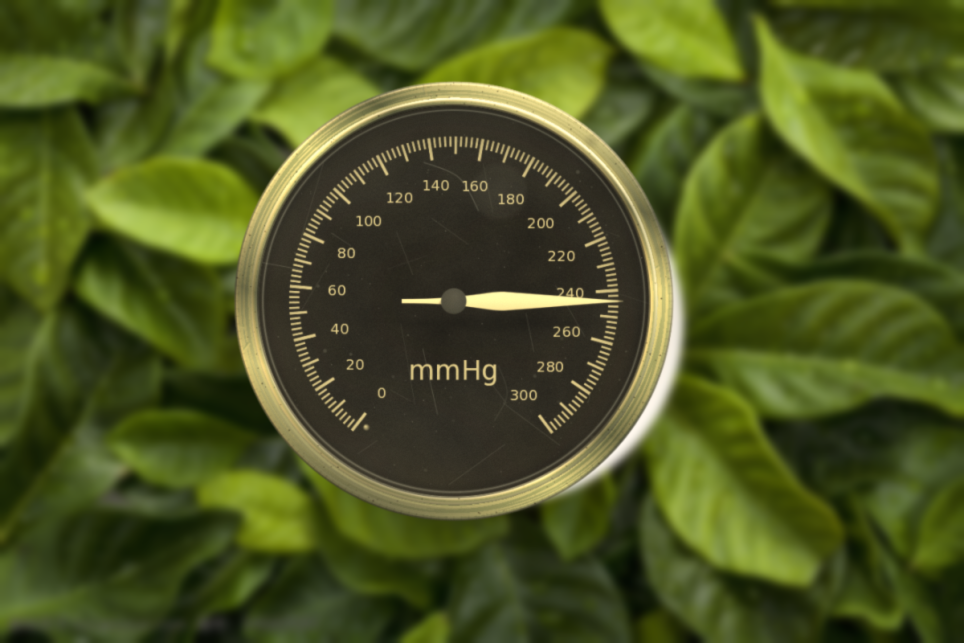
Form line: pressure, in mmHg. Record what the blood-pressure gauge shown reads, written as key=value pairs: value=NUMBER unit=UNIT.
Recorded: value=244 unit=mmHg
